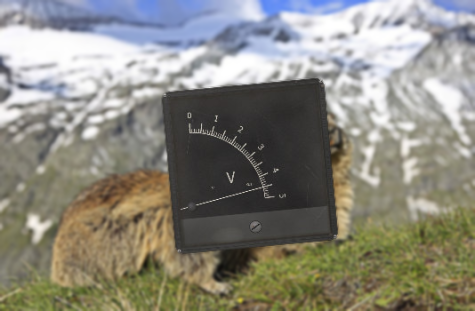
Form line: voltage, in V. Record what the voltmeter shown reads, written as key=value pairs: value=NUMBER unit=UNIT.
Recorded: value=4.5 unit=V
